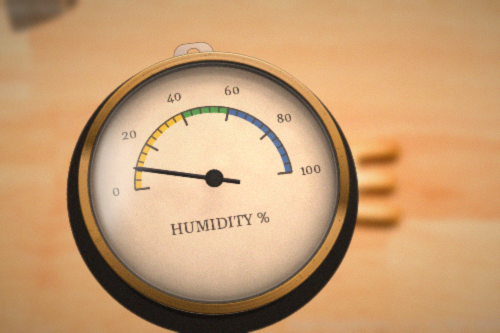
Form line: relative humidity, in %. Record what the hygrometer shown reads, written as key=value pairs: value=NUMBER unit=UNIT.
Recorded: value=8 unit=%
